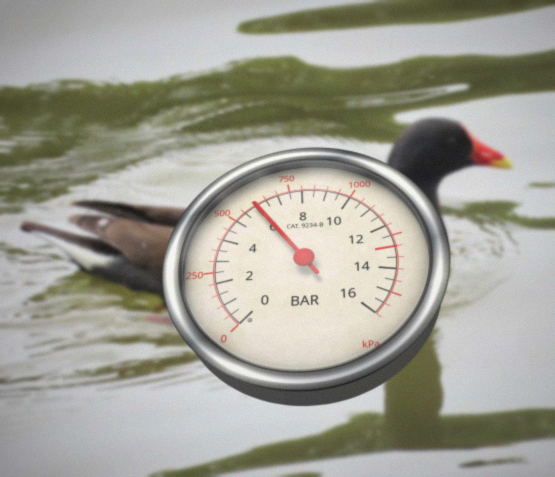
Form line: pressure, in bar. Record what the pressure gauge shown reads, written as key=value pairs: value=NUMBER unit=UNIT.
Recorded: value=6 unit=bar
